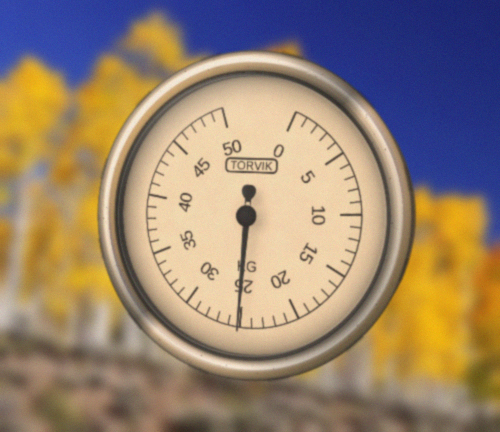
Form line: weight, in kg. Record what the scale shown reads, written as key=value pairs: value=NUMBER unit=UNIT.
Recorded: value=25 unit=kg
